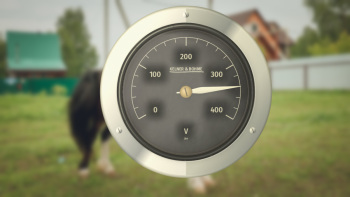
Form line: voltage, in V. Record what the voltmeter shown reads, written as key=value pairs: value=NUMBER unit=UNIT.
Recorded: value=340 unit=V
